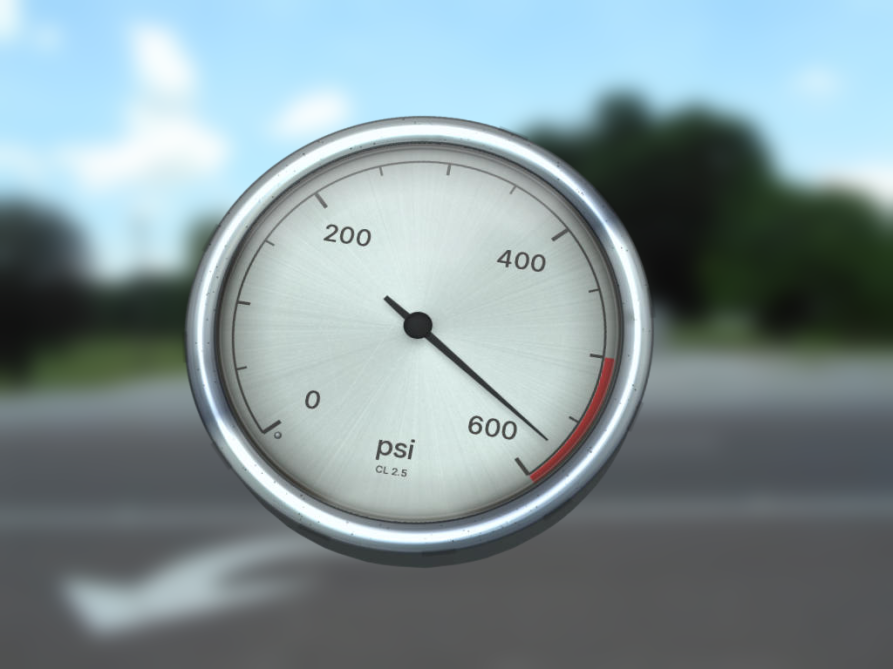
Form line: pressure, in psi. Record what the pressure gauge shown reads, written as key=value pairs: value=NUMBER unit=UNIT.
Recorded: value=575 unit=psi
